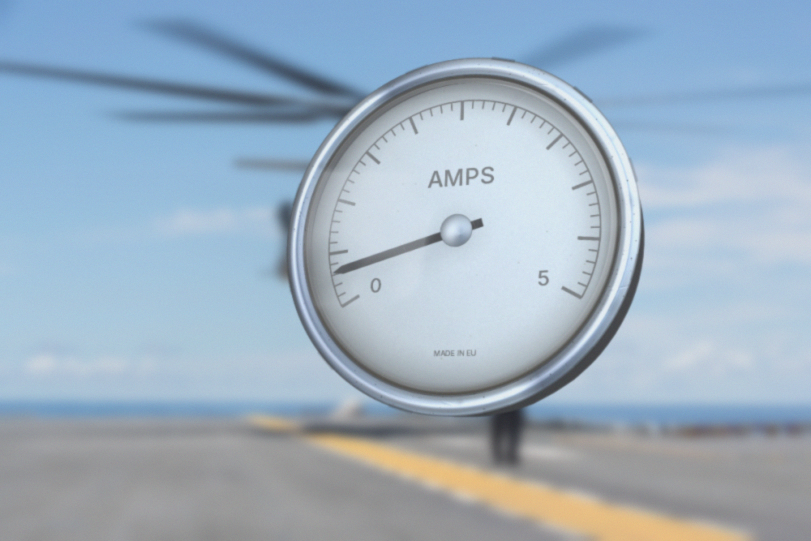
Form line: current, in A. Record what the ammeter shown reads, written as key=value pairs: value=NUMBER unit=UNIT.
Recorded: value=0.3 unit=A
